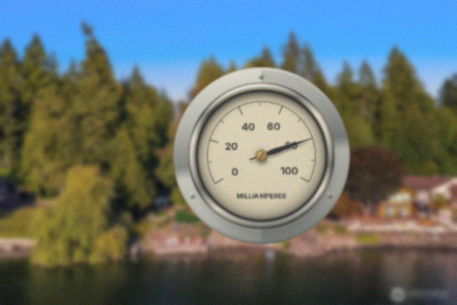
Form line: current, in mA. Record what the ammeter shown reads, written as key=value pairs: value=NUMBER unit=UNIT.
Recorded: value=80 unit=mA
